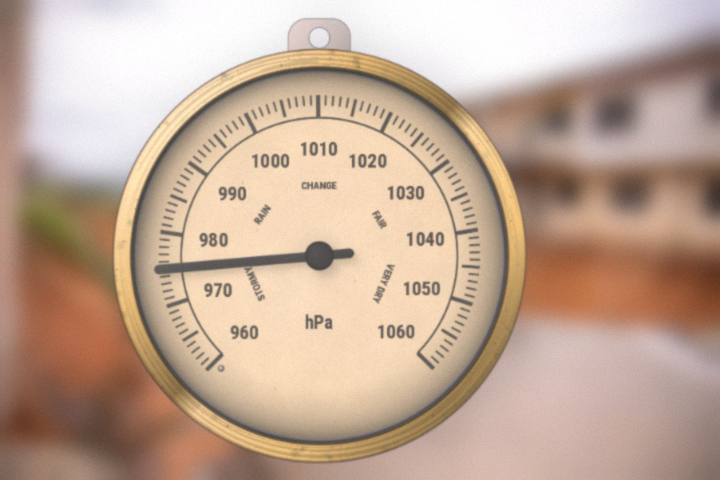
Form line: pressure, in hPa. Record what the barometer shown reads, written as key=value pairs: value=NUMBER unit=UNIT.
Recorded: value=975 unit=hPa
